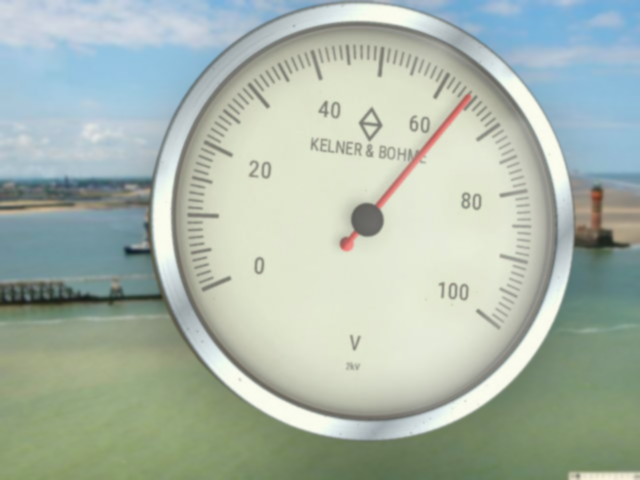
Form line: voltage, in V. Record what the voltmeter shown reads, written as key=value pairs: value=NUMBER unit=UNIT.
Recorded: value=64 unit=V
